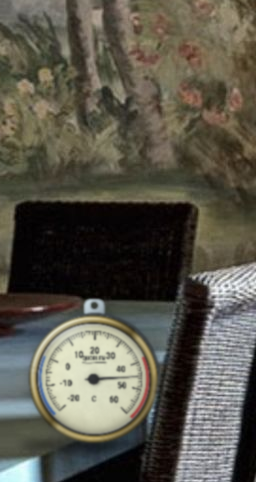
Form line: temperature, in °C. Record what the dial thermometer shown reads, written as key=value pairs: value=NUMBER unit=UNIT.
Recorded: value=45 unit=°C
